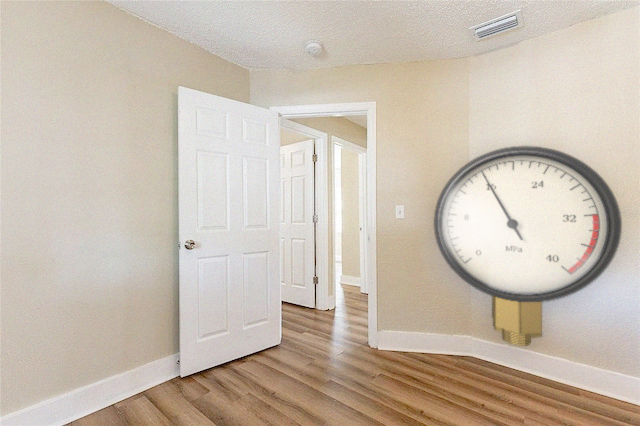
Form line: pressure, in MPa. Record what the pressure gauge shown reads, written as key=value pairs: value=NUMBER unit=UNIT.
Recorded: value=16 unit=MPa
